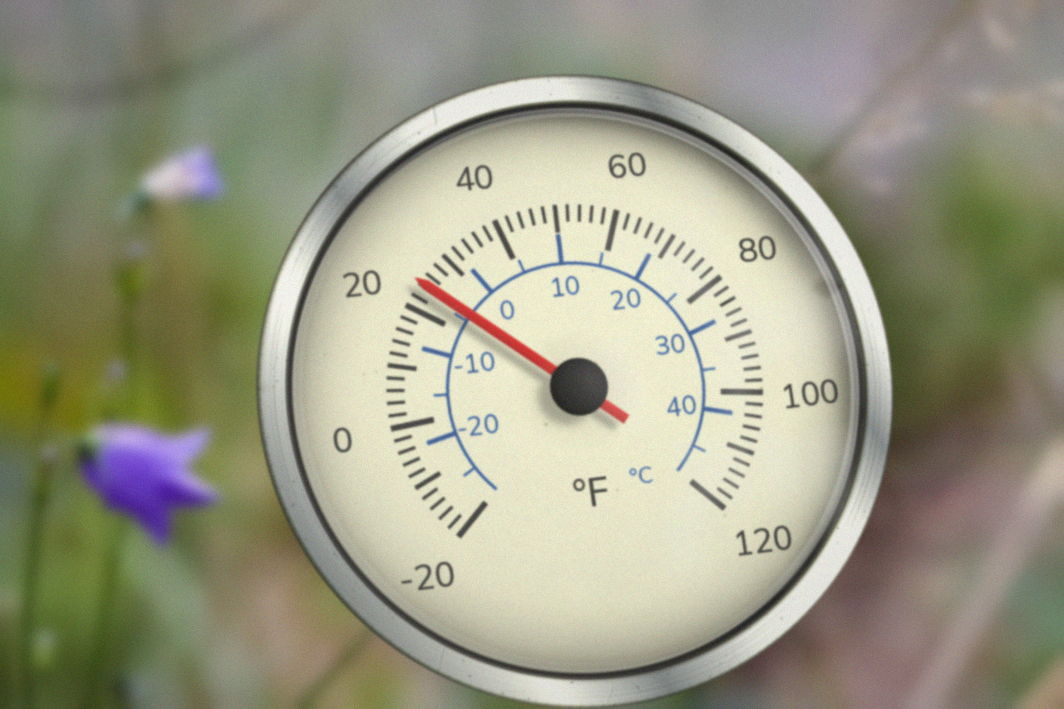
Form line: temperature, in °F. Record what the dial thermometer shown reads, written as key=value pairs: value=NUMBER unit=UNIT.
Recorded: value=24 unit=°F
